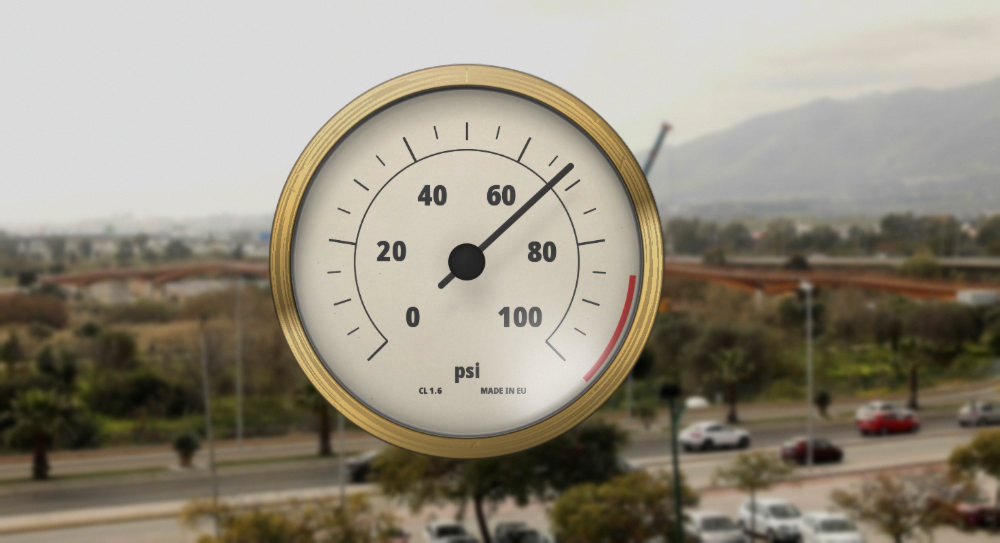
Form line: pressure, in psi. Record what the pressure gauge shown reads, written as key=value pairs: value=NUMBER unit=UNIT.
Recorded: value=67.5 unit=psi
